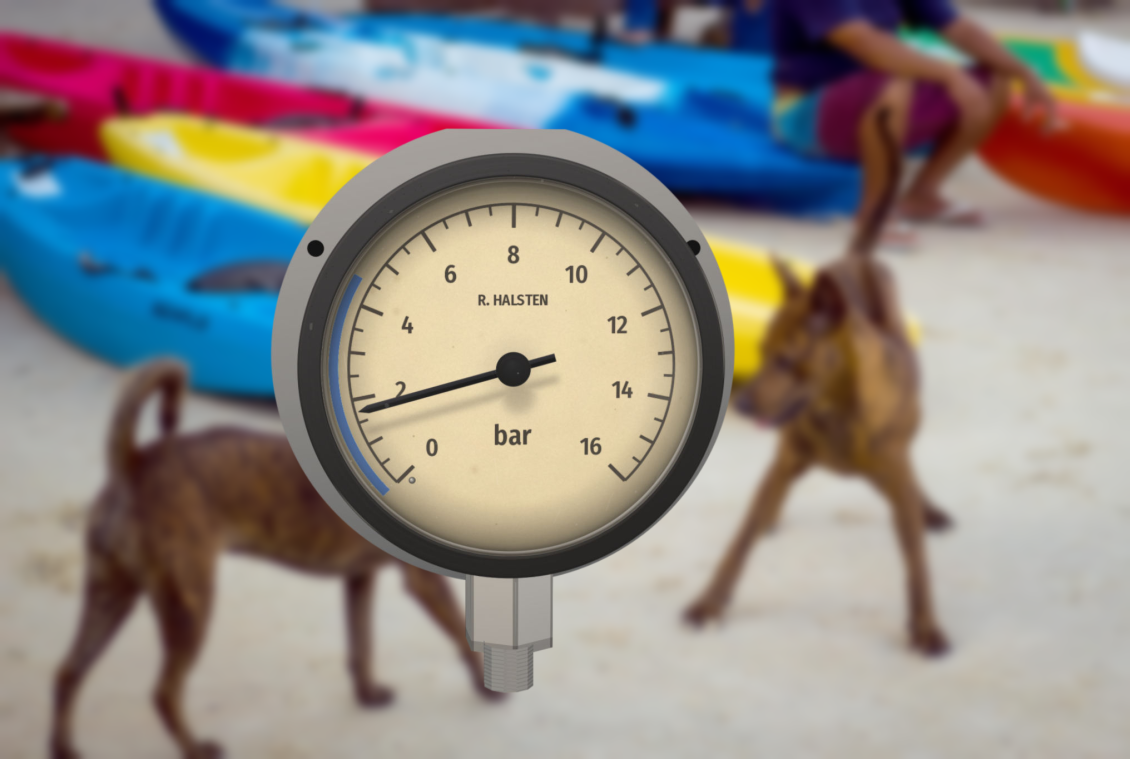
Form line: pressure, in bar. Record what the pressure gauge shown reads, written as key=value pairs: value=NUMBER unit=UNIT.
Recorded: value=1.75 unit=bar
